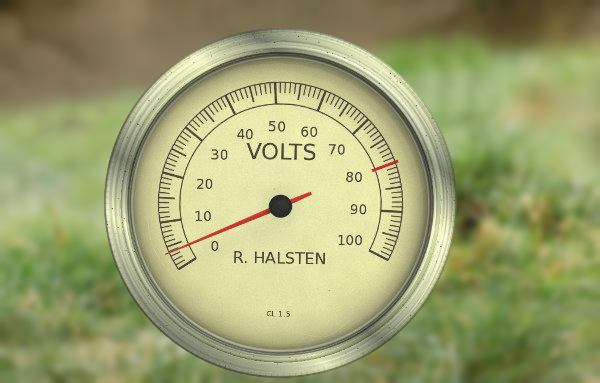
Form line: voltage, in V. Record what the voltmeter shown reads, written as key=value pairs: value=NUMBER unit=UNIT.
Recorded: value=4 unit=V
